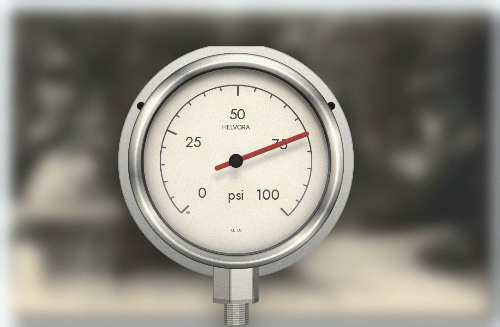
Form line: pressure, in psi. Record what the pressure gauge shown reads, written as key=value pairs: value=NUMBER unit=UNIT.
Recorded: value=75 unit=psi
